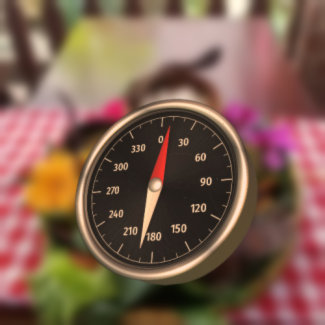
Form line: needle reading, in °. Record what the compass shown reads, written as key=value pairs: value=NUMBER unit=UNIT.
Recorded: value=10 unit=°
